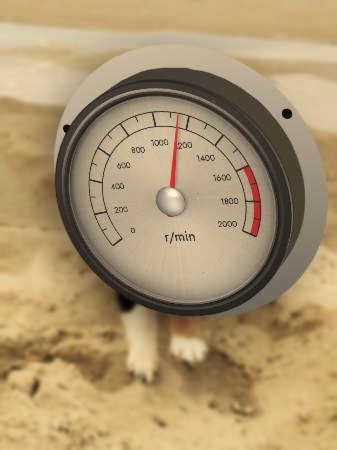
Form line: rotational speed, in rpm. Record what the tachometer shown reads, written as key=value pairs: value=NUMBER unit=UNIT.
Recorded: value=1150 unit=rpm
